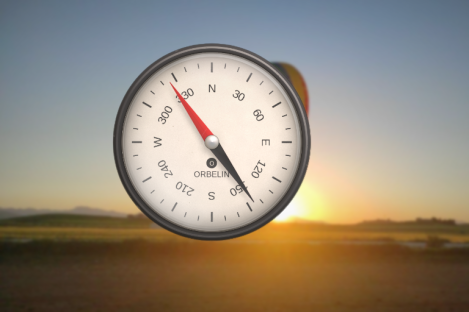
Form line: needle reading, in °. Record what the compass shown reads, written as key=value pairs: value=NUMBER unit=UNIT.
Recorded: value=325 unit=°
